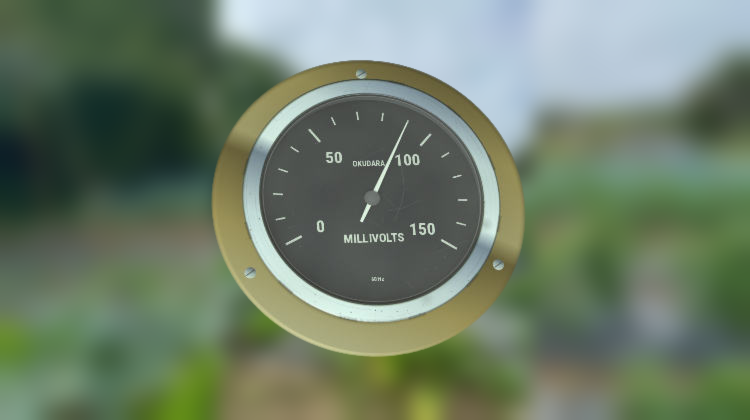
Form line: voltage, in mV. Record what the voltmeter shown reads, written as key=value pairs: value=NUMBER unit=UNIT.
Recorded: value=90 unit=mV
